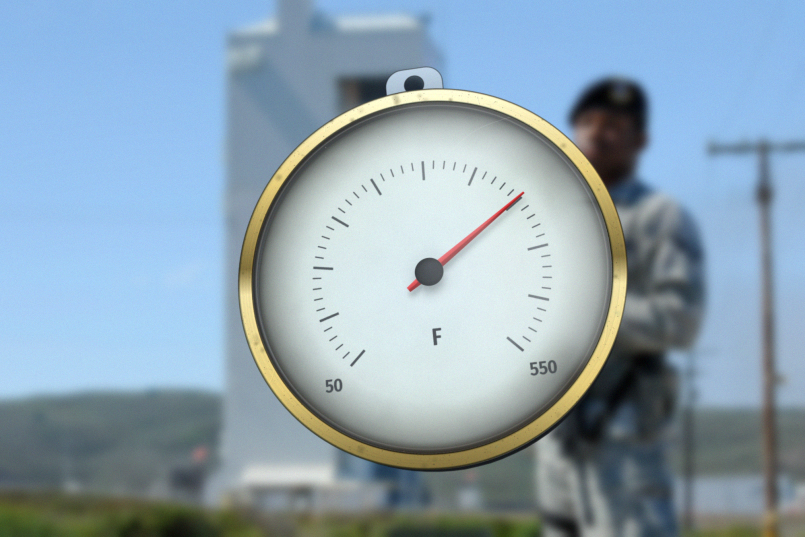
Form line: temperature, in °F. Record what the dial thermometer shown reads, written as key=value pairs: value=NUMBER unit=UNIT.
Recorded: value=400 unit=°F
